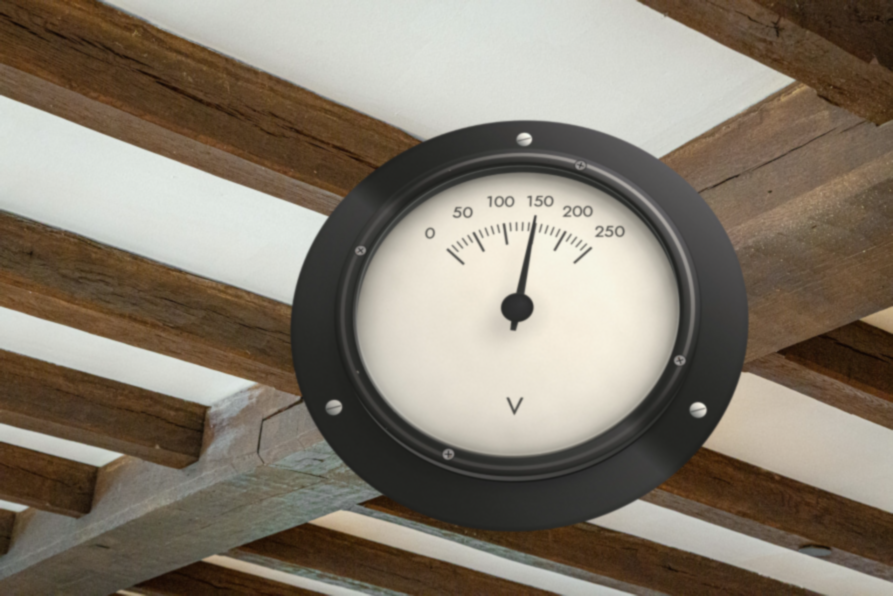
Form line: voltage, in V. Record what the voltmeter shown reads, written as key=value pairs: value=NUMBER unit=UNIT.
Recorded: value=150 unit=V
